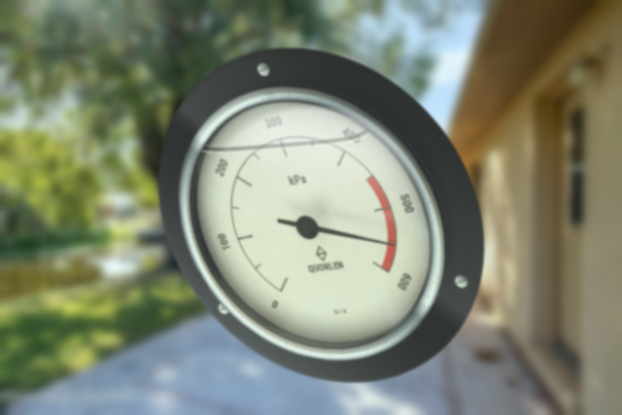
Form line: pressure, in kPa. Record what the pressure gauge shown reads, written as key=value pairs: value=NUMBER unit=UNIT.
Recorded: value=550 unit=kPa
